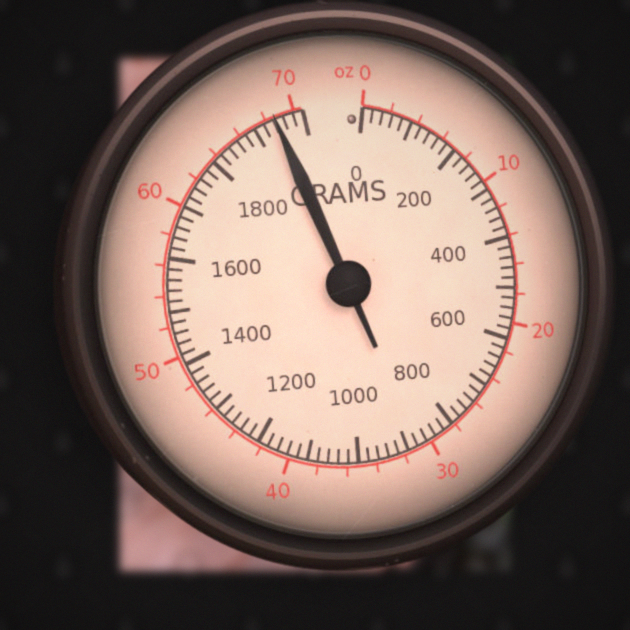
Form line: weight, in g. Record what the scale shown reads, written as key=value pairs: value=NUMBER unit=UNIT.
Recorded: value=1940 unit=g
